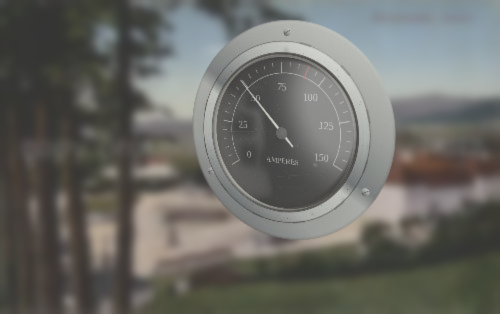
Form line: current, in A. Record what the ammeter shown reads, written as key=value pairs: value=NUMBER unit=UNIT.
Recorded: value=50 unit=A
